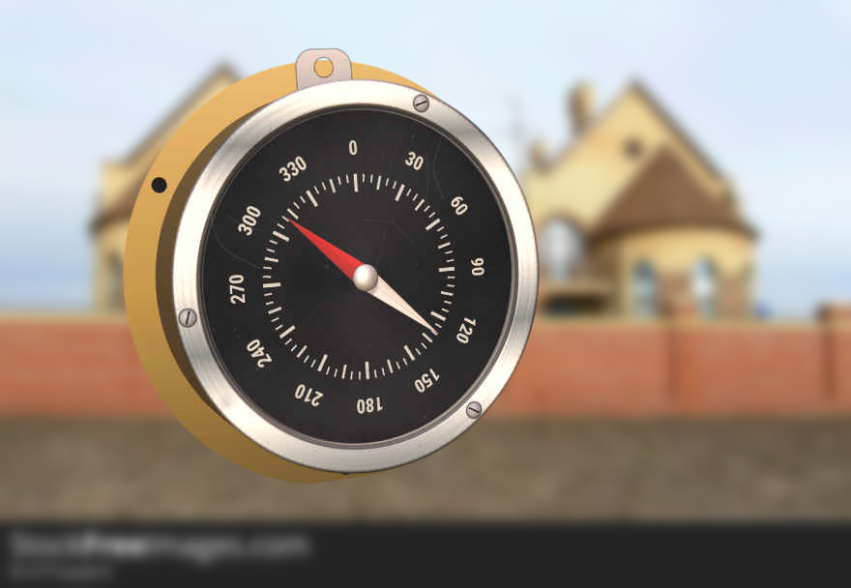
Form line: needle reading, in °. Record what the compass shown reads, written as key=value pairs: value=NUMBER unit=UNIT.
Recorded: value=310 unit=°
